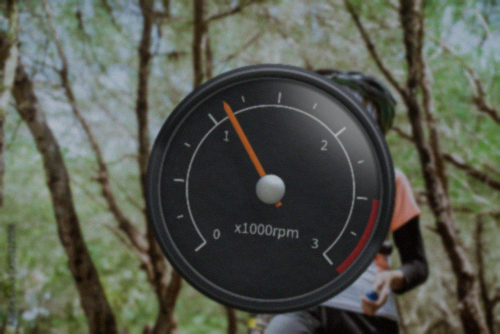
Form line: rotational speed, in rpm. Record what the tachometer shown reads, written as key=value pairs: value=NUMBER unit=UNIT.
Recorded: value=1125 unit=rpm
